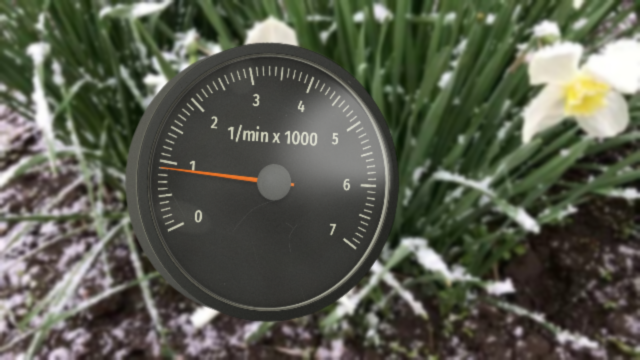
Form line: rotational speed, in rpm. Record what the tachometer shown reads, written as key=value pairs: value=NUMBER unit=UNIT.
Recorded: value=900 unit=rpm
